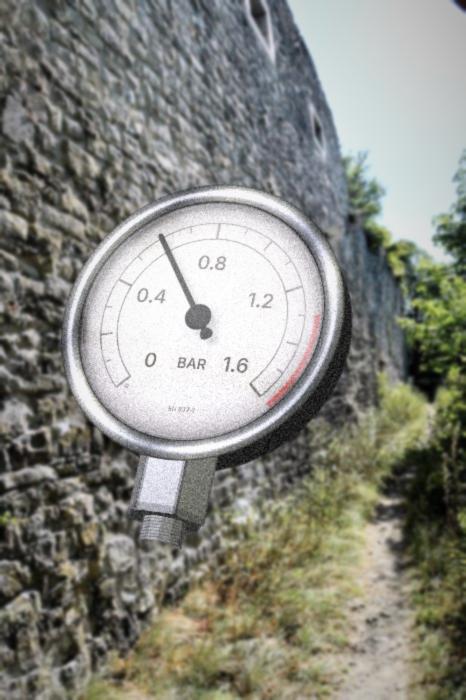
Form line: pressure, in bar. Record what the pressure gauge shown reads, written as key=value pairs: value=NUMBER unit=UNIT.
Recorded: value=0.6 unit=bar
